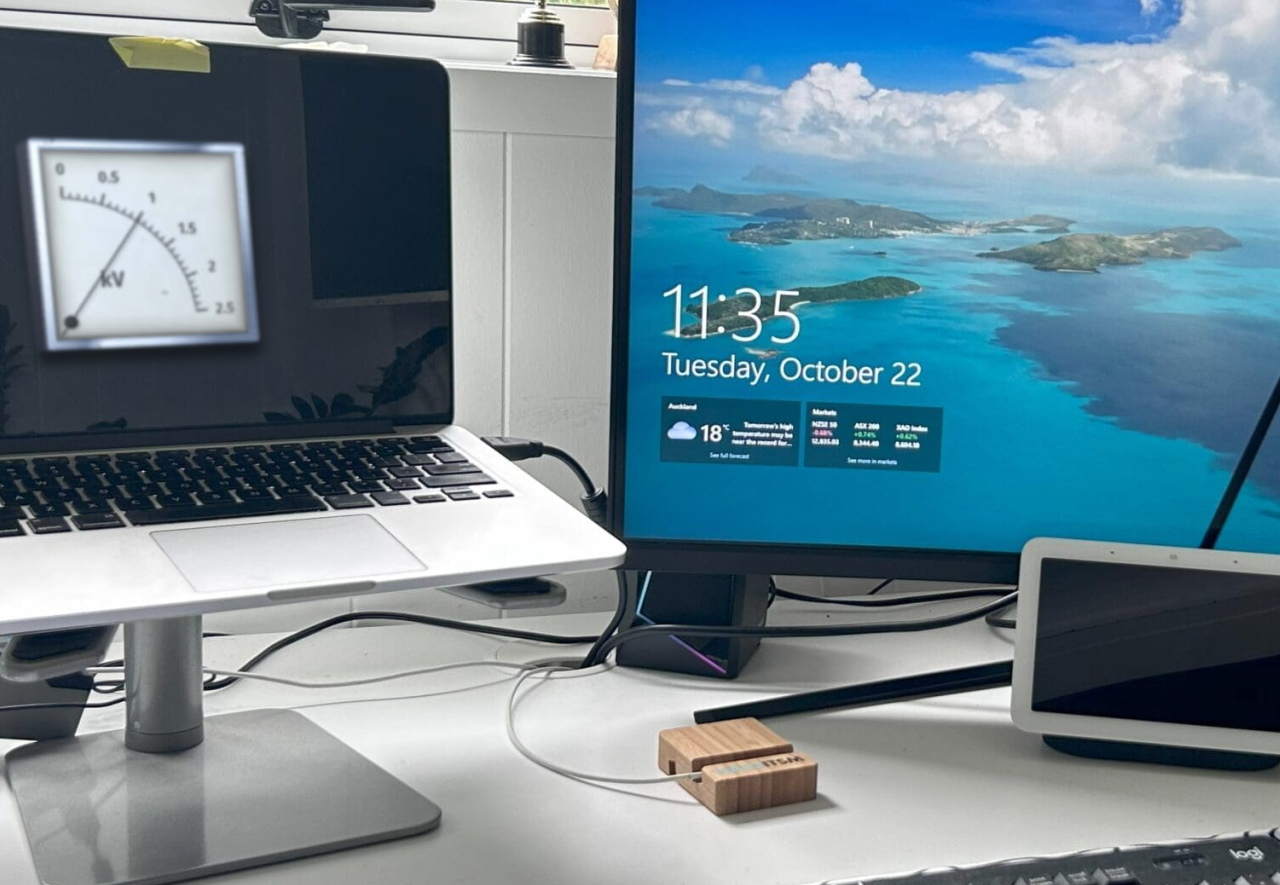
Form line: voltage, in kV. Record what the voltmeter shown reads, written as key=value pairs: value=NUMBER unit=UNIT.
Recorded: value=1 unit=kV
